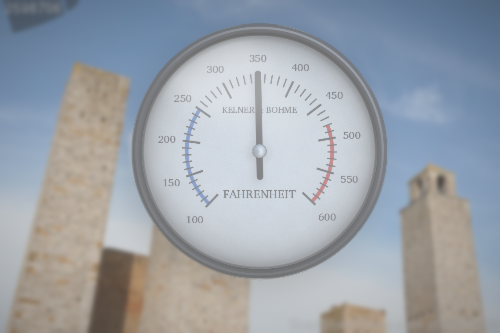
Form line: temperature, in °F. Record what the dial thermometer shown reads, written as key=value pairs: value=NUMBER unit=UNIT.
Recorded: value=350 unit=°F
